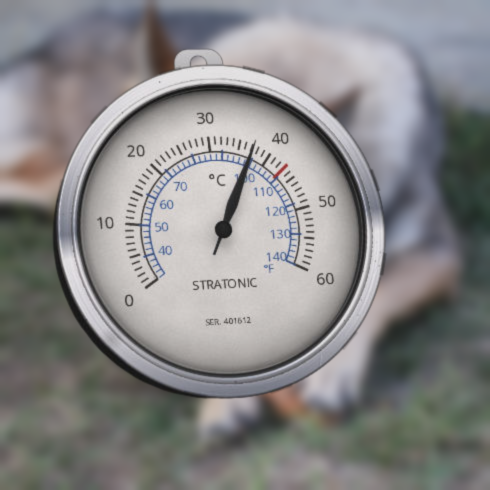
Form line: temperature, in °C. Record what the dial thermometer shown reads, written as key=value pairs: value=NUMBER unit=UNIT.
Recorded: value=37 unit=°C
